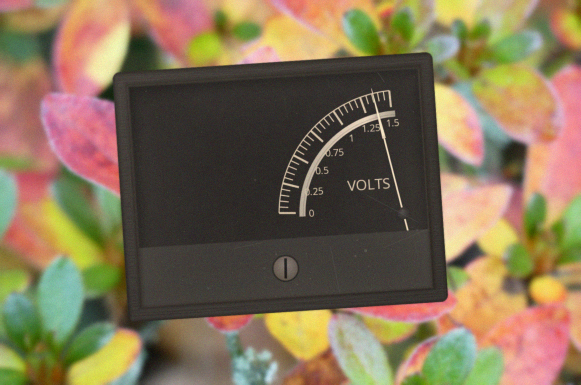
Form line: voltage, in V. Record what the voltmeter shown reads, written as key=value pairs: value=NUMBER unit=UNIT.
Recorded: value=1.35 unit=V
